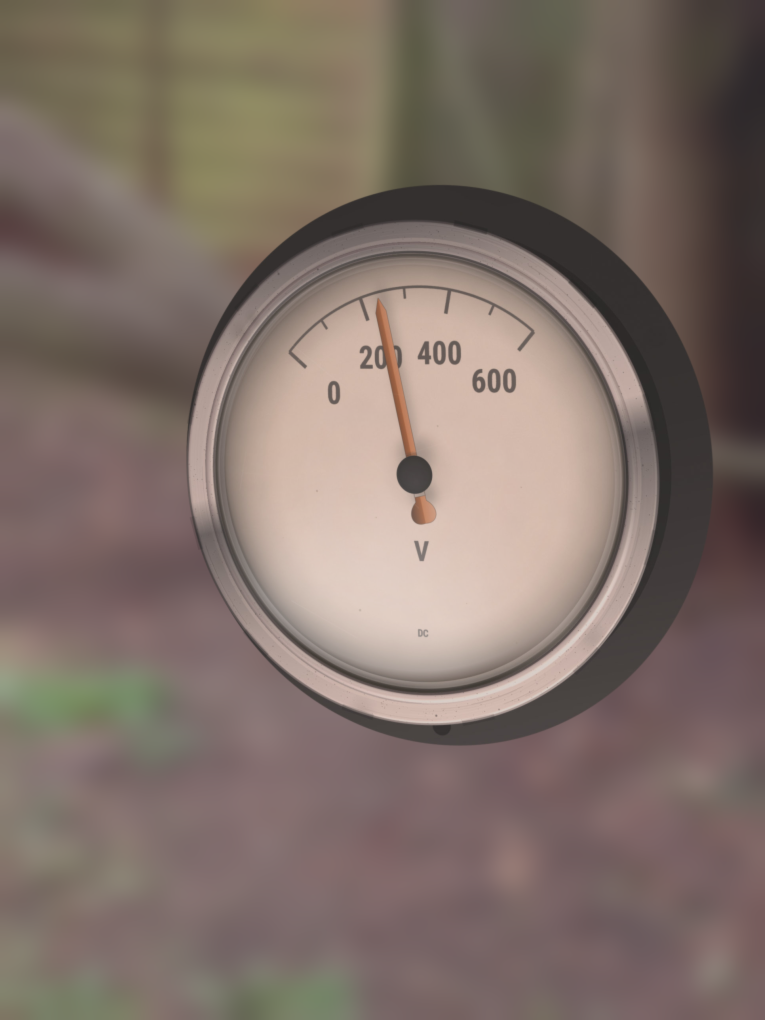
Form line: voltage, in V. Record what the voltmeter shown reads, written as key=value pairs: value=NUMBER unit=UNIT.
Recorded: value=250 unit=V
